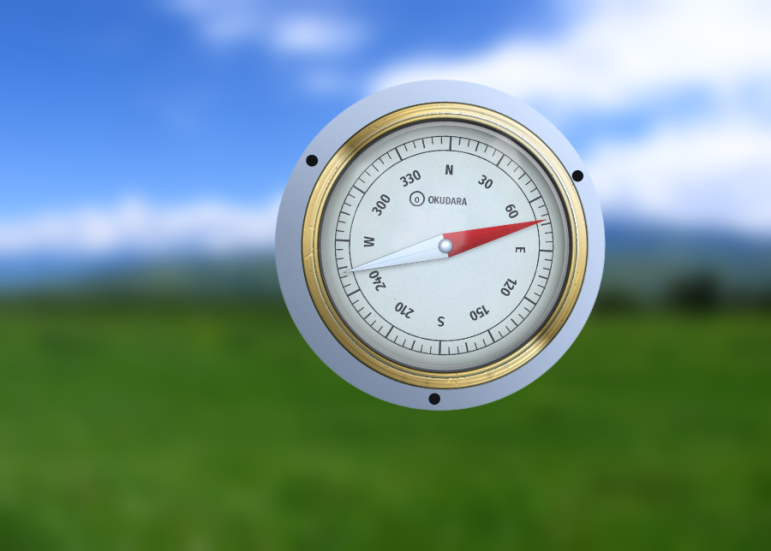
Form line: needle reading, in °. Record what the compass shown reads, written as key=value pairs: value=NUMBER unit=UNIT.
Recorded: value=72.5 unit=°
